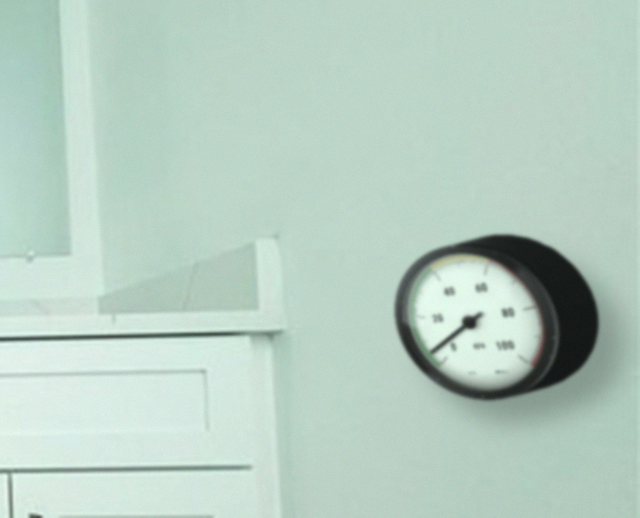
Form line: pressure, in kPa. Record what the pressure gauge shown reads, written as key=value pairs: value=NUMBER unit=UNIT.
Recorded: value=5 unit=kPa
